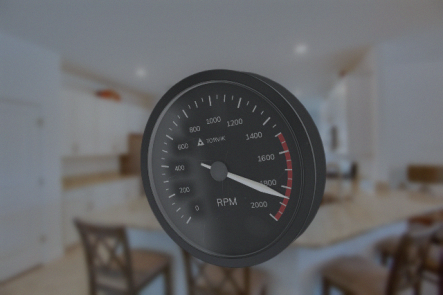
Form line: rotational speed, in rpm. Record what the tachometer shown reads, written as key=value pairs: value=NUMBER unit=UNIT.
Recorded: value=1850 unit=rpm
